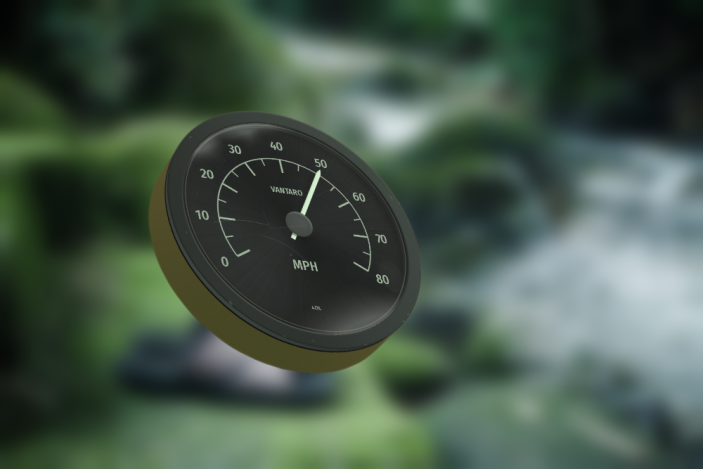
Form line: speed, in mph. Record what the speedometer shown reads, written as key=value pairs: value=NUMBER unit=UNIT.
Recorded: value=50 unit=mph
